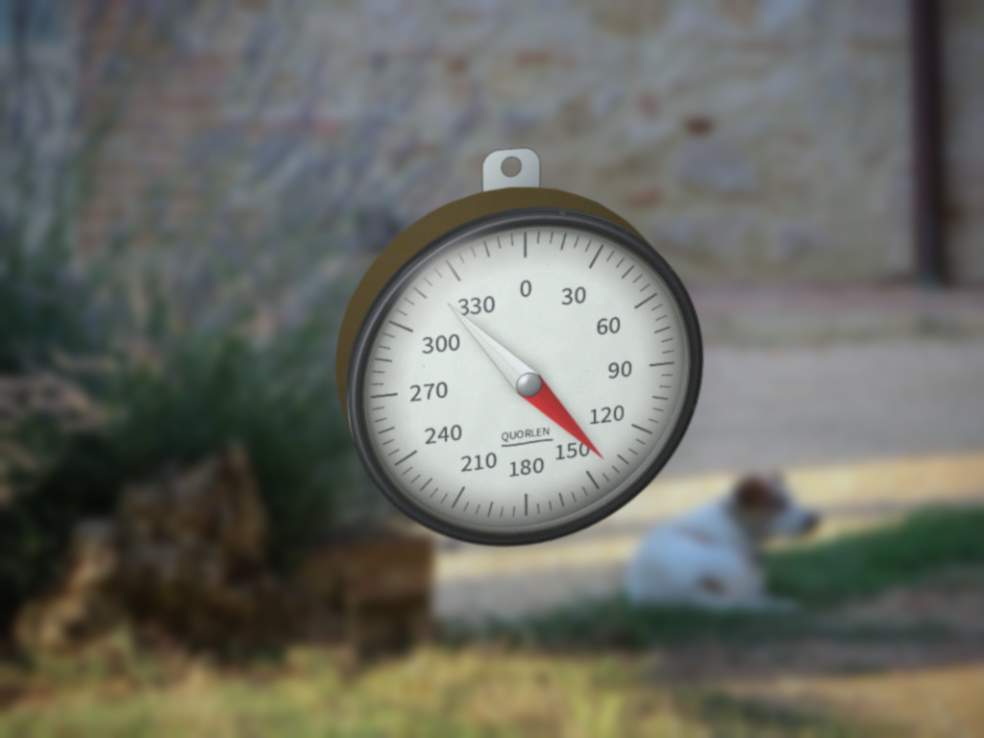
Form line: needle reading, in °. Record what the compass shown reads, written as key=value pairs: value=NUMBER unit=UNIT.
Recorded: value=140 unit=°
